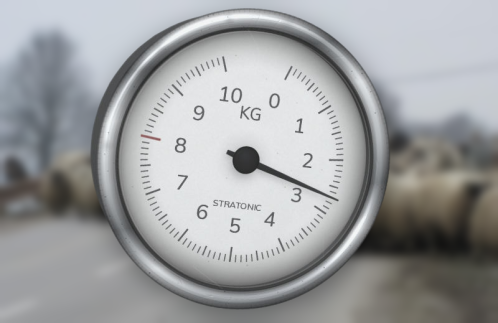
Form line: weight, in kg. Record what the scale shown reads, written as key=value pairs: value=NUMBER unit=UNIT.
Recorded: value=2.7 unit=kg
